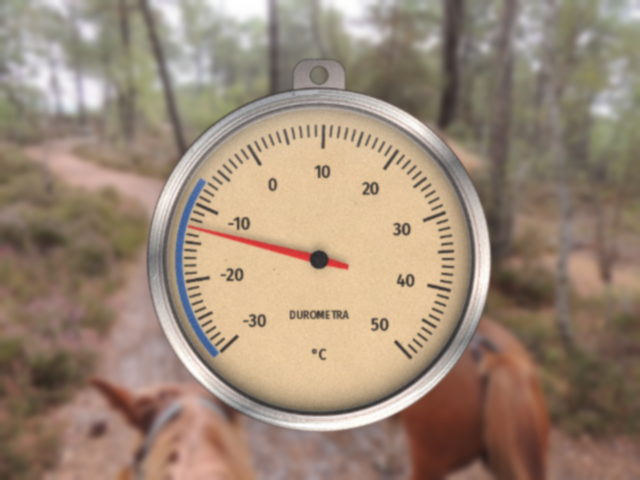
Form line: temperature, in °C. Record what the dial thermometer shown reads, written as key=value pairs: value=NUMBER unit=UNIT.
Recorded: value=-13 unit=°C
